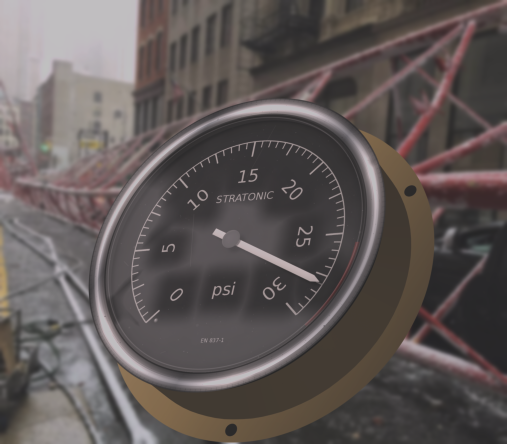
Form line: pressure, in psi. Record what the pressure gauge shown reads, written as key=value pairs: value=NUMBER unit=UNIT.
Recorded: value=28 unit=psi
